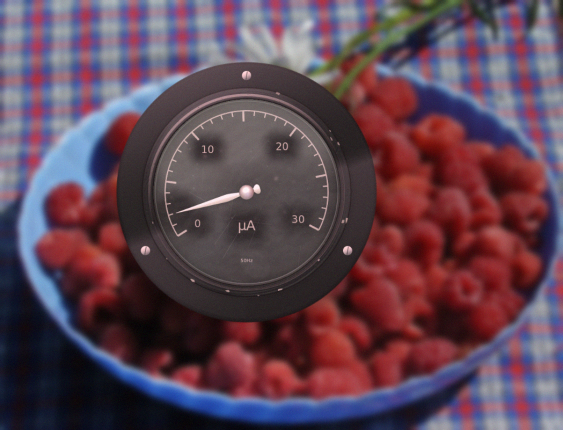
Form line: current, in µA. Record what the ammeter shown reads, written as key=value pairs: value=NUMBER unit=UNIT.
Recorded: value=2 unit=µA
